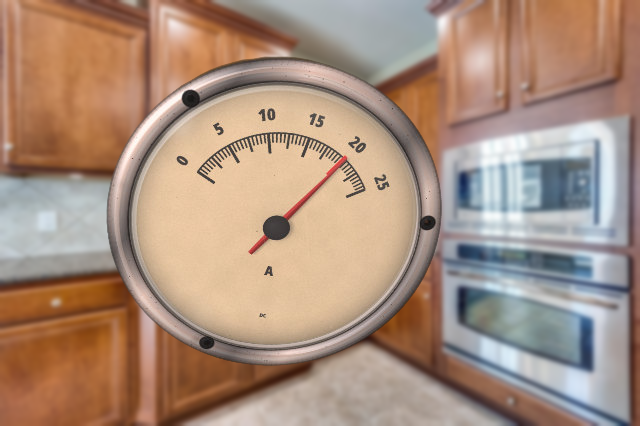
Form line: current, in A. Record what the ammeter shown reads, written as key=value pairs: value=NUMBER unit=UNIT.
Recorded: value=20 unit=A
